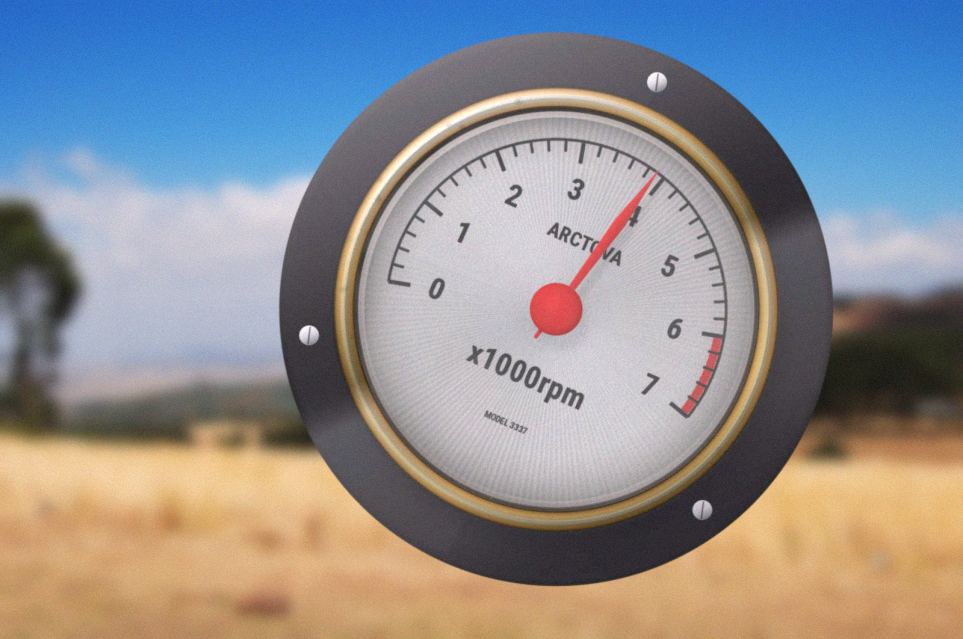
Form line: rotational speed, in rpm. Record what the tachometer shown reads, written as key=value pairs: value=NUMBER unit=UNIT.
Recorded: value=3900 unit=rpm
